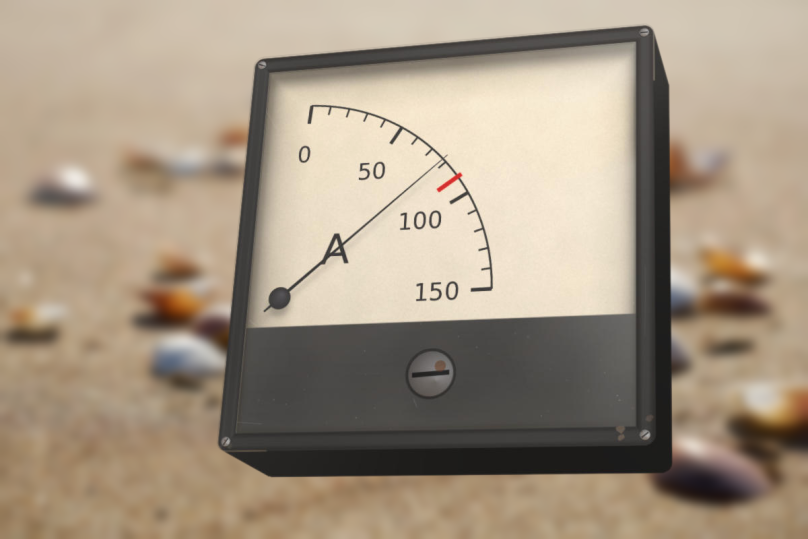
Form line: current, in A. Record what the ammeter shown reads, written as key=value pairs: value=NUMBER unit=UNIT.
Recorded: value=80 unit=A
